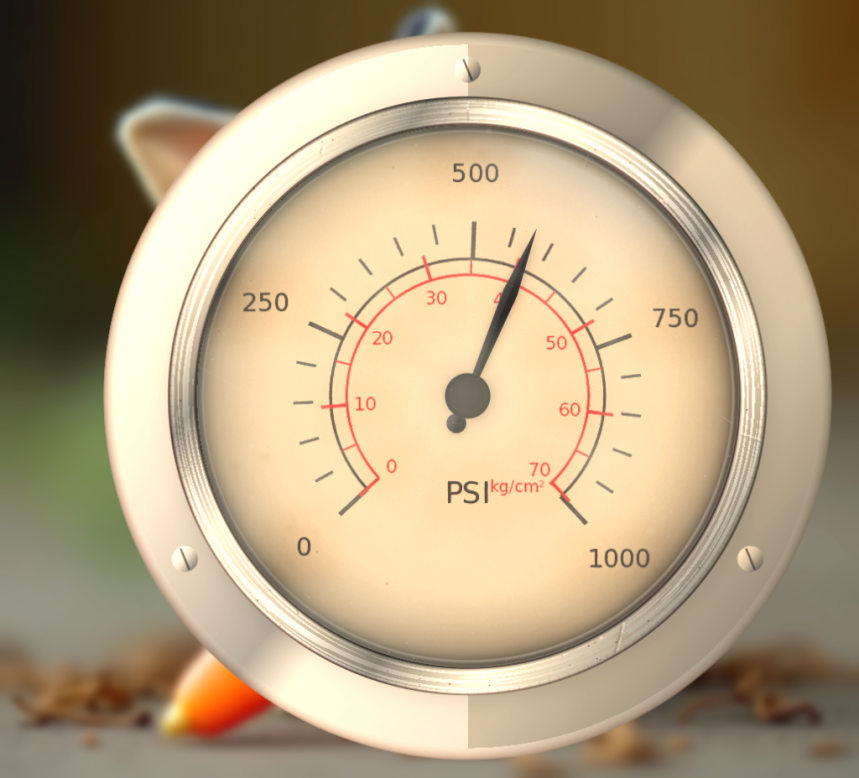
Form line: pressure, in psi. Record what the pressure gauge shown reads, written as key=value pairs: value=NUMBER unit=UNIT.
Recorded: value=575 unit=psi
